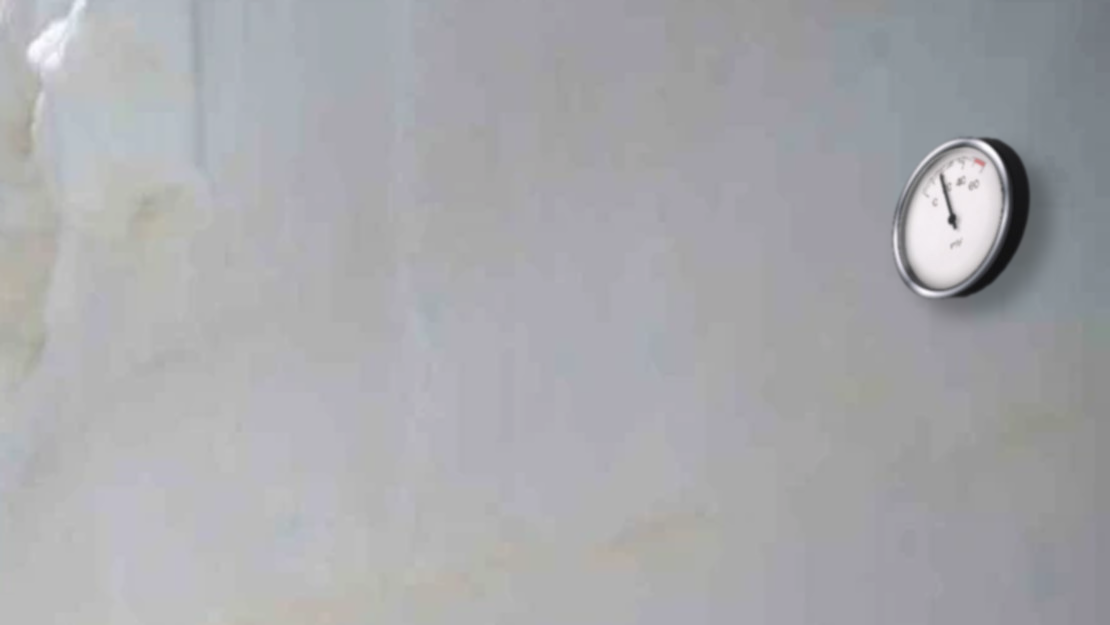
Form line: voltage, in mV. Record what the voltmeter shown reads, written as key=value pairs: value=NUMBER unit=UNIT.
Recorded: value=20 unit=mV
